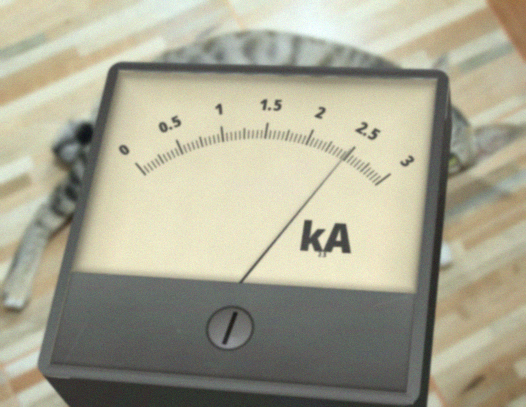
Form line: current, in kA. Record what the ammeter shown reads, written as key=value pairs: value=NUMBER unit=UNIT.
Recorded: value=2.5 unit=kA
